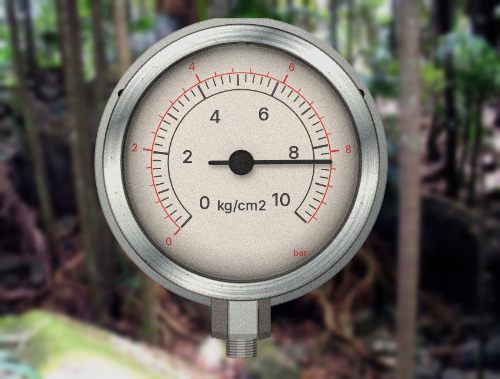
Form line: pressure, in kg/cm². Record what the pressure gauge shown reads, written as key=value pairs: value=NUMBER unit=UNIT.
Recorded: value=8.4 unit=kg/cm²
